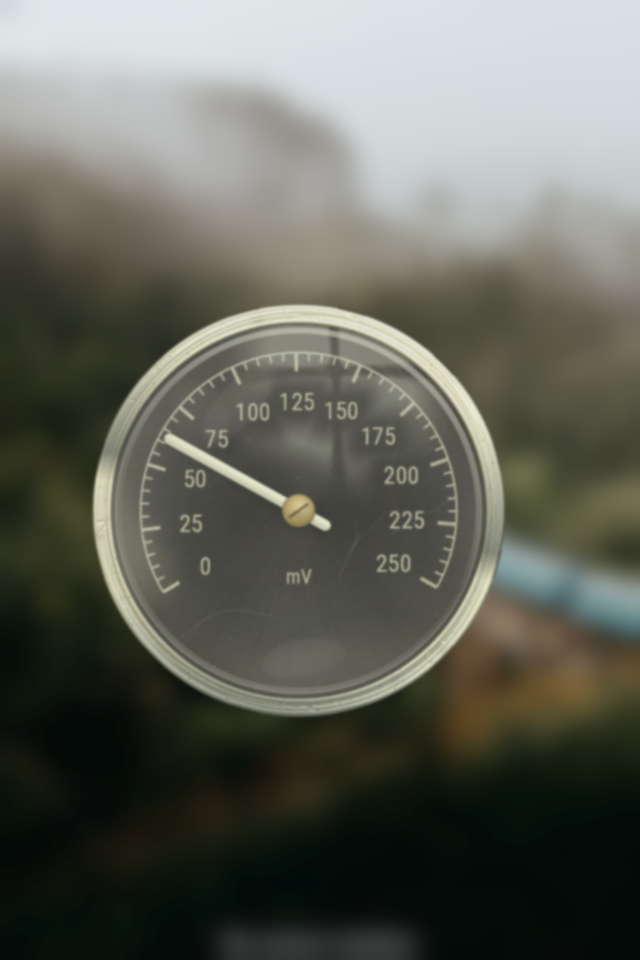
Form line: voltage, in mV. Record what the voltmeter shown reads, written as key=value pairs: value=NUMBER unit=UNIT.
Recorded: value=62.5 unit=mV
